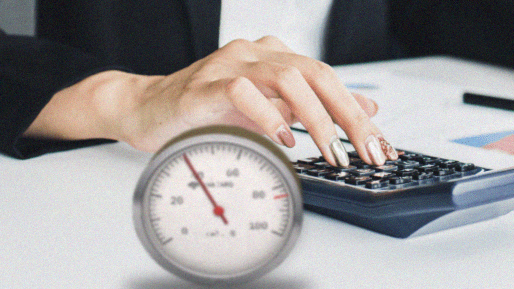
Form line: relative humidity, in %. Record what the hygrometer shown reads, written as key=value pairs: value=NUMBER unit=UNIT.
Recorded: value=40 unit=%
